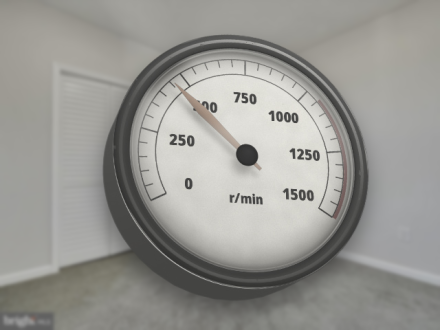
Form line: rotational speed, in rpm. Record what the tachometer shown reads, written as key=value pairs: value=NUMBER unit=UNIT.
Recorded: value=450 unit=rpm
